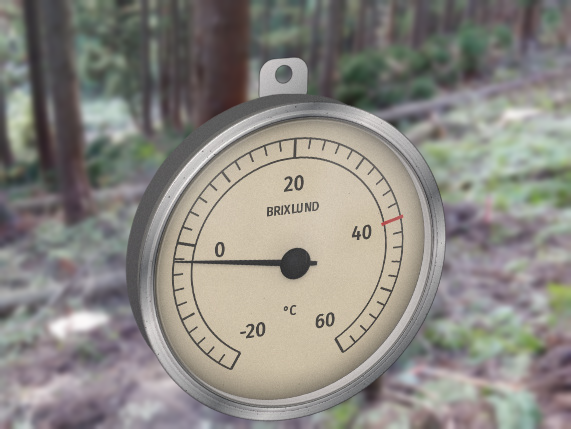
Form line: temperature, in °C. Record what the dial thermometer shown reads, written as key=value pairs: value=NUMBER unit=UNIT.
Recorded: value=-2 unit=°C
